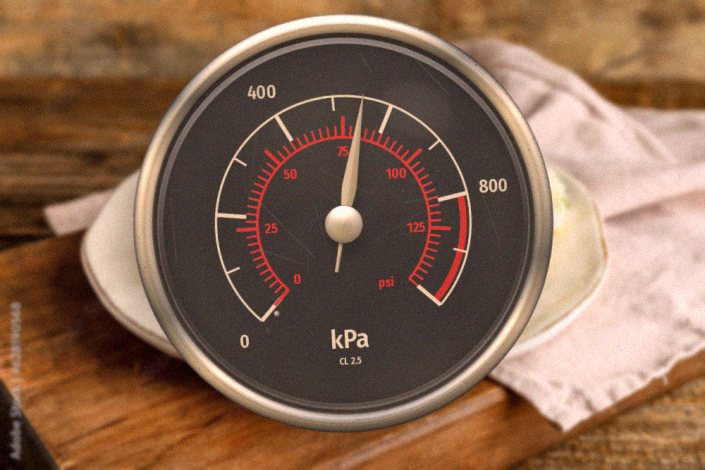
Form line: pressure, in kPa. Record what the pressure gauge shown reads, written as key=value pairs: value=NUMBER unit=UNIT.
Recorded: value=550 unit=kPa
